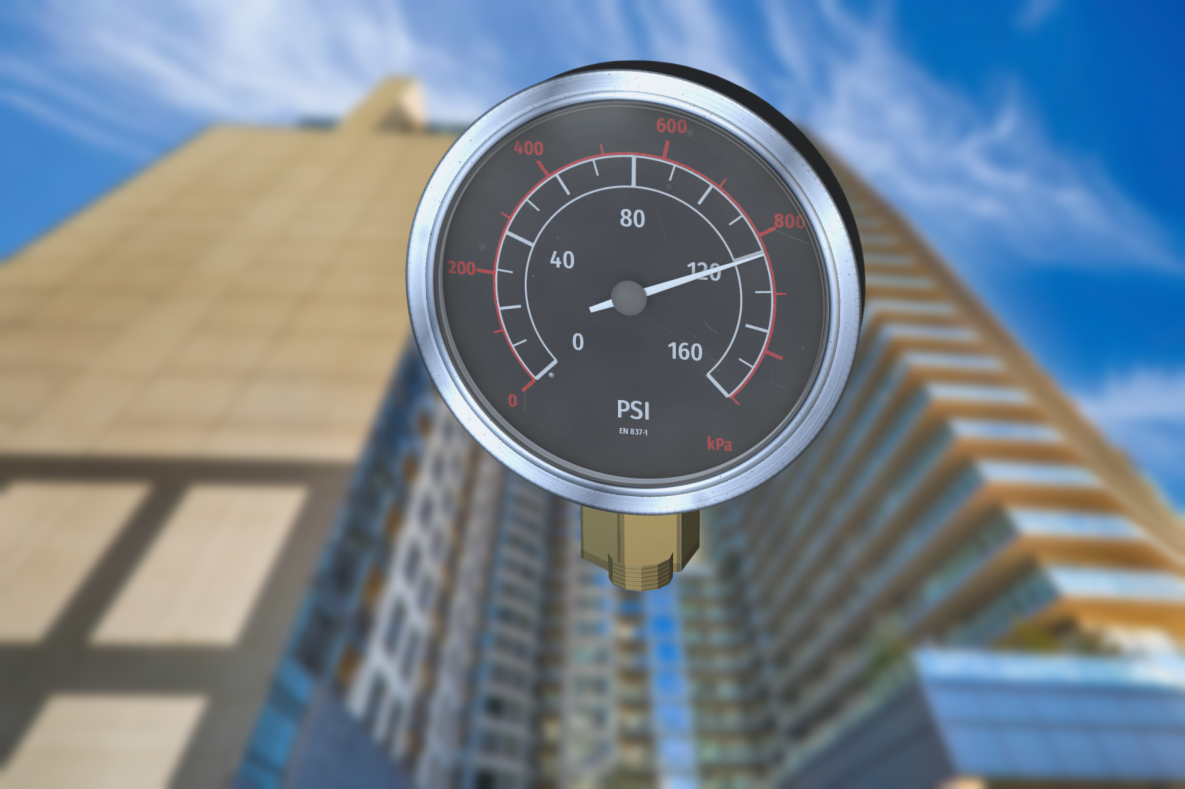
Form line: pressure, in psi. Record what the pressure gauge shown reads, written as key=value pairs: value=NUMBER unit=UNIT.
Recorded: value=120 unit=psi
